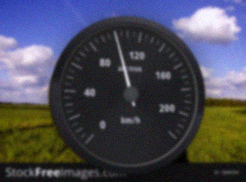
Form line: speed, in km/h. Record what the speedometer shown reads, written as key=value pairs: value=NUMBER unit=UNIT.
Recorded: value=100 unit=km/h
